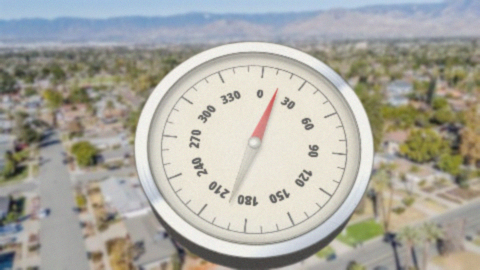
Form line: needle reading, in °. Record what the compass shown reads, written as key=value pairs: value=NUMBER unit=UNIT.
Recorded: value=15 unit=°
